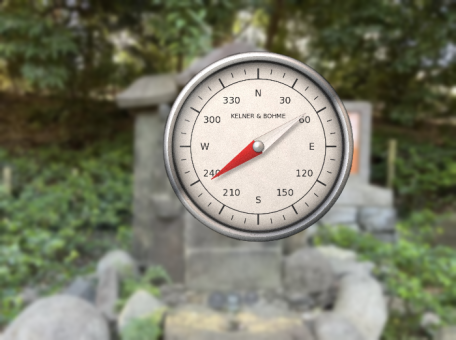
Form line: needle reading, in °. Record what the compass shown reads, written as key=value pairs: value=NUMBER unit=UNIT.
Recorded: value=235 unit=°
